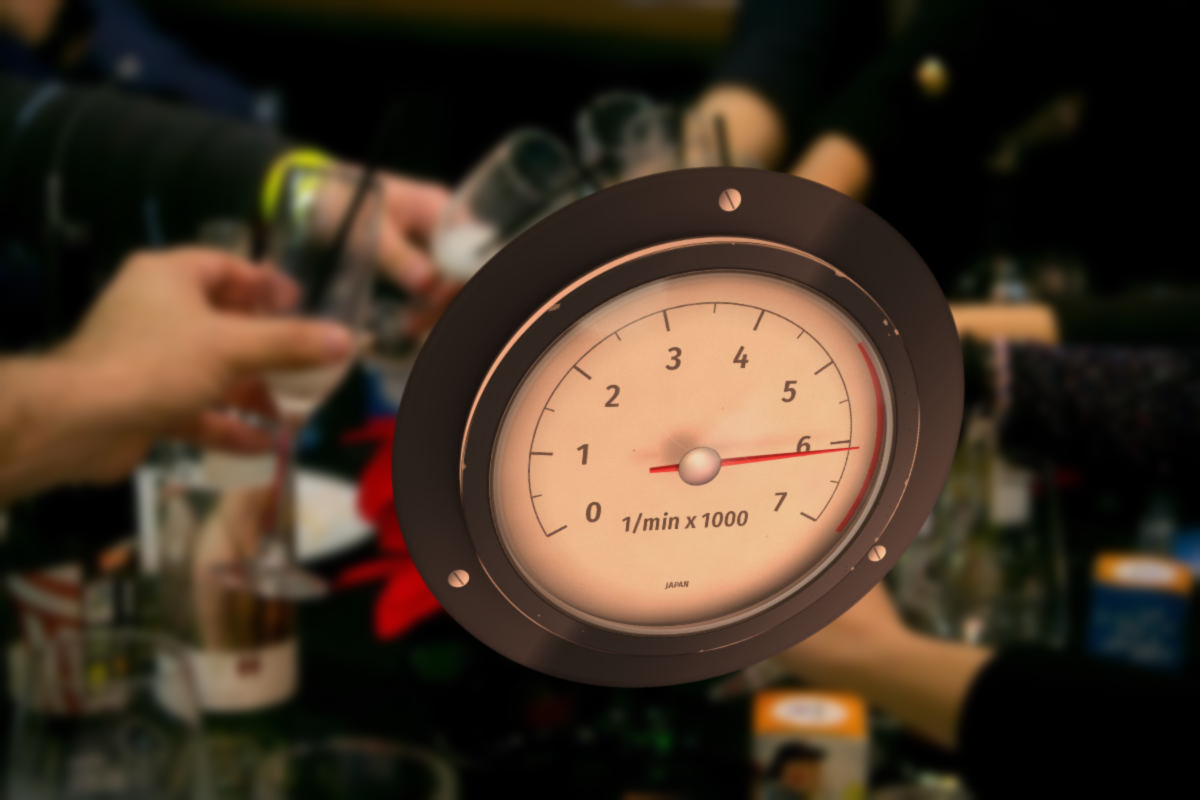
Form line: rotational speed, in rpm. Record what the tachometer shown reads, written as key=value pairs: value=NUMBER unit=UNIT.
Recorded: value=6000 unit=rpm
